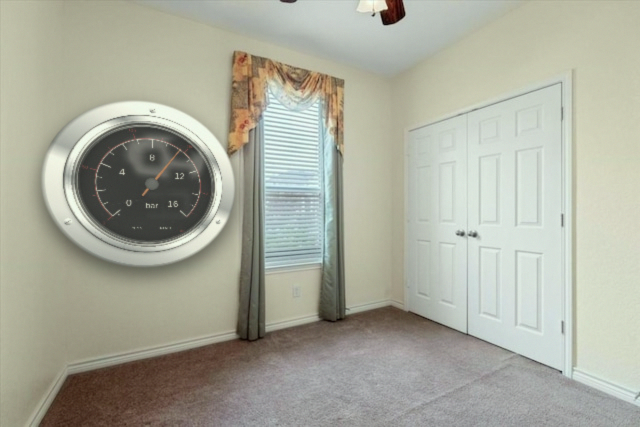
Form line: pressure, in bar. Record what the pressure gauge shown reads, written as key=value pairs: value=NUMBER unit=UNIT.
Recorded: value=10 unit=bar
